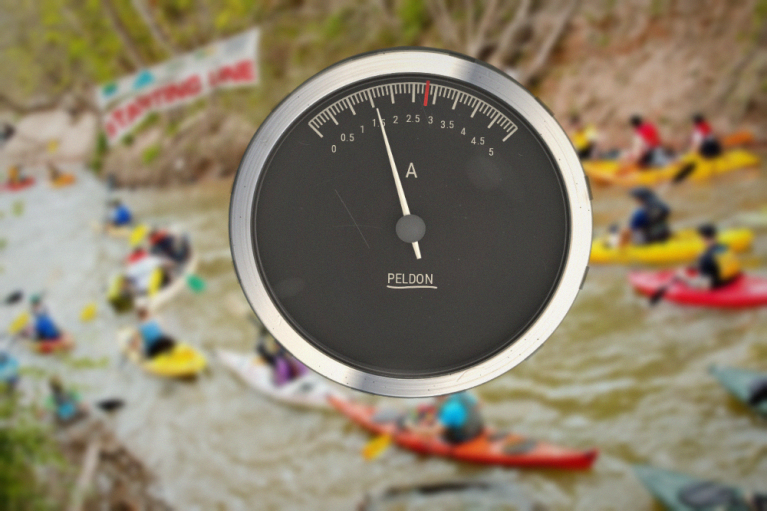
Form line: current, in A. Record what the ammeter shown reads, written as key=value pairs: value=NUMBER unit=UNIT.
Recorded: value=1.6 unit=A
